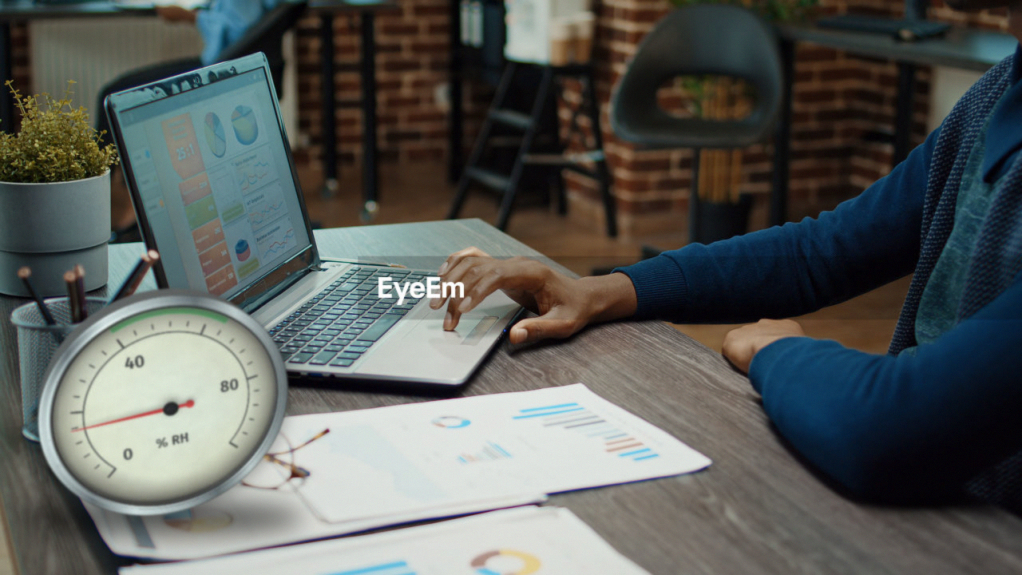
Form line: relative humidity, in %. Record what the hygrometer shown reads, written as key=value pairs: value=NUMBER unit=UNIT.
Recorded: value=16 unit=%
